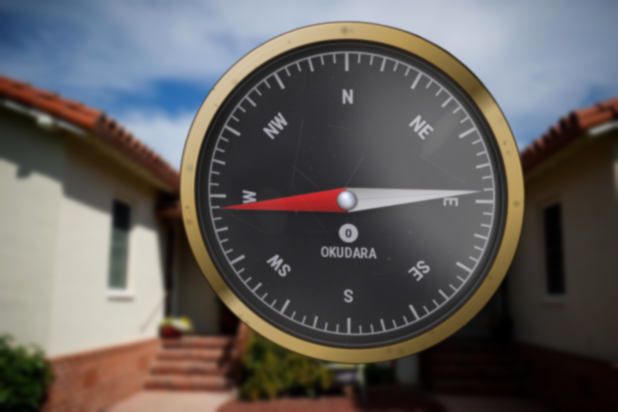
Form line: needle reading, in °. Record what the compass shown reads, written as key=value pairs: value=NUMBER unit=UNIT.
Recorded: value=265 unit=°
